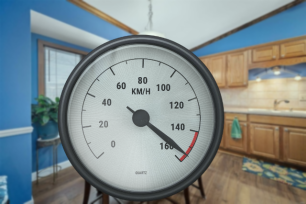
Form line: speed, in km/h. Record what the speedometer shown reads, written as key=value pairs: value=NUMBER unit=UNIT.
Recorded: value=155 unit=km/h
